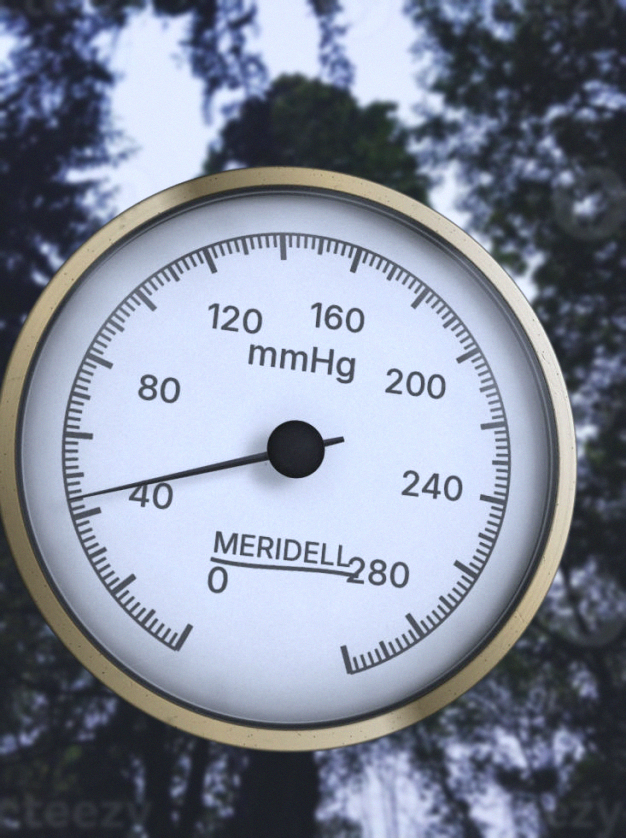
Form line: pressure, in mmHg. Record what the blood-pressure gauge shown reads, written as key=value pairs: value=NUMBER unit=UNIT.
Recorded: value=44 unit=mmHg
